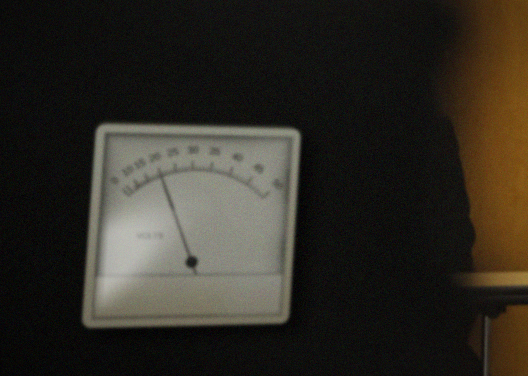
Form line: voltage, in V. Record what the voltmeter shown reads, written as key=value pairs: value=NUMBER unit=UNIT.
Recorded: value=20 unit=V
